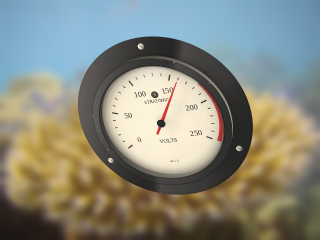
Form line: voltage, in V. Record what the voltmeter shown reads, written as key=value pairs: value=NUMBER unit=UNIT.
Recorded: value=160 unit=V
